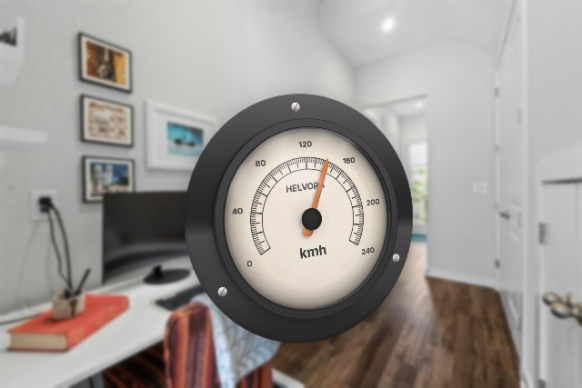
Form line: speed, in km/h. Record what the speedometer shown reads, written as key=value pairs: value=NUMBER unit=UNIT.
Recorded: value=140 unit=km/h
